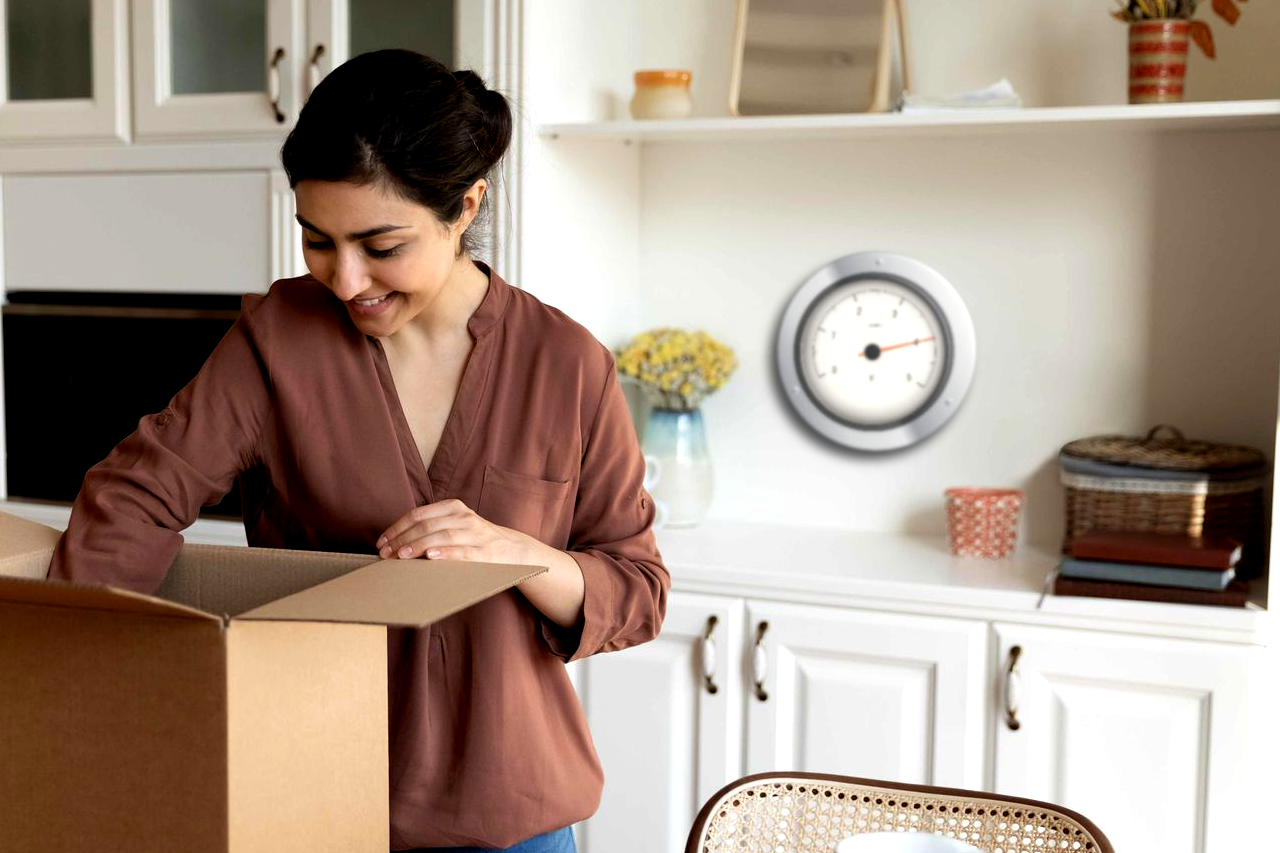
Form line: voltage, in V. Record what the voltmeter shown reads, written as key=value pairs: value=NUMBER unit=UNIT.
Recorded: value=4 unit=V
